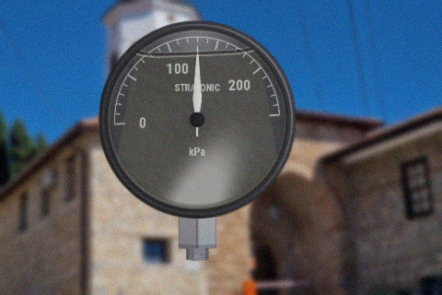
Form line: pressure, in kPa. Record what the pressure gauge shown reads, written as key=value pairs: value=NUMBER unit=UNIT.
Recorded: value=130 unit=kPa
